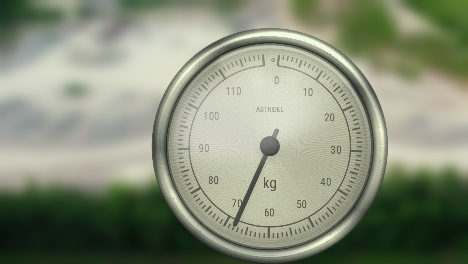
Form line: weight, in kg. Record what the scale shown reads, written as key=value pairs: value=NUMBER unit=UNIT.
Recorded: value=68 unit=kg
